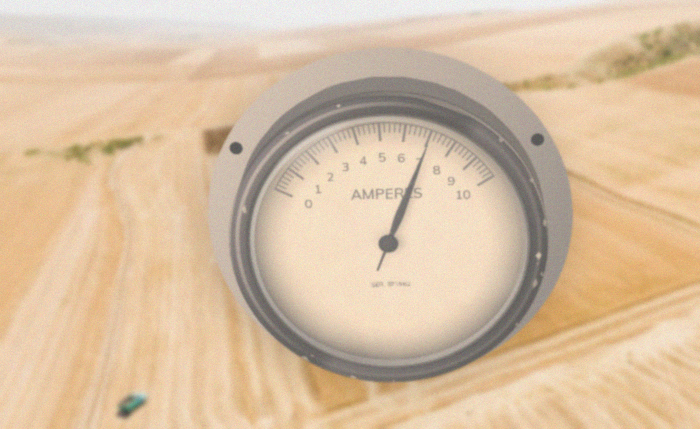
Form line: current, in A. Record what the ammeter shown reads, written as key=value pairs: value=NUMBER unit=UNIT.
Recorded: value=7 unit=A
